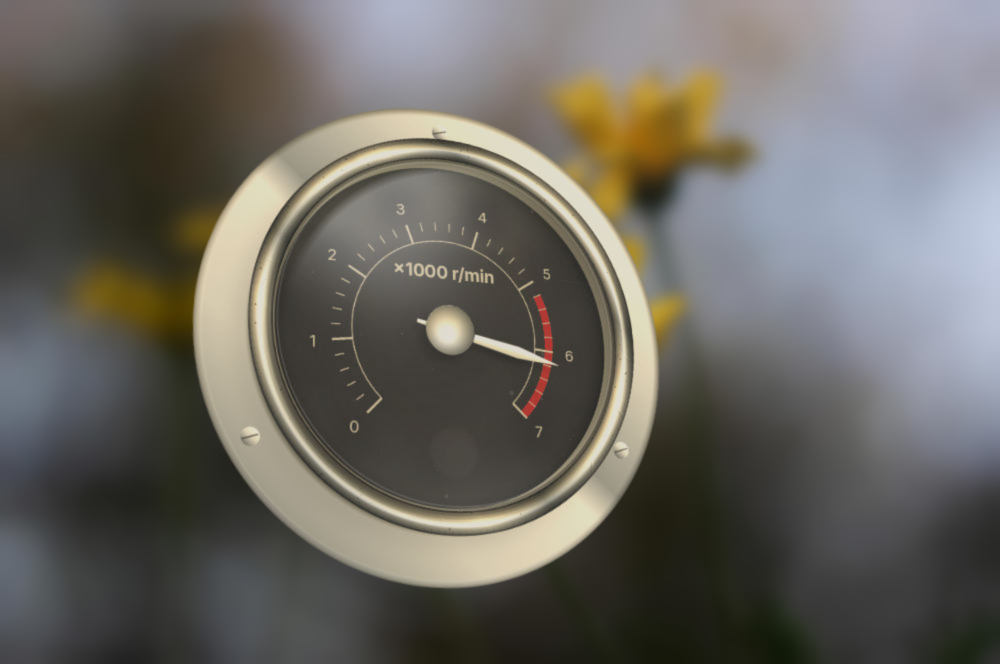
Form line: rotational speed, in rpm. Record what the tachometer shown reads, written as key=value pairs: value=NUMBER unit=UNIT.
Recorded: value=6200 unit=rpm
